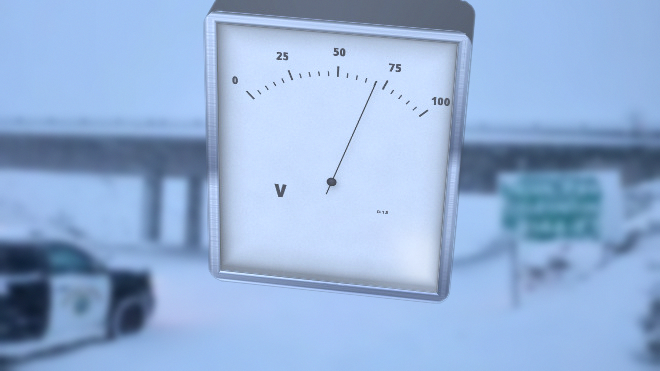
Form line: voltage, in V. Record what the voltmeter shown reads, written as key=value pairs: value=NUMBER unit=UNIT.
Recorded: value=70 unit=V
